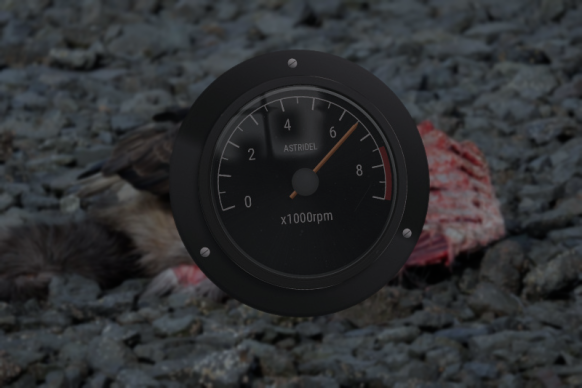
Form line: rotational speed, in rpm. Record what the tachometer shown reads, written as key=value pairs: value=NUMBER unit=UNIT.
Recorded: value=6500 unit=rpm
